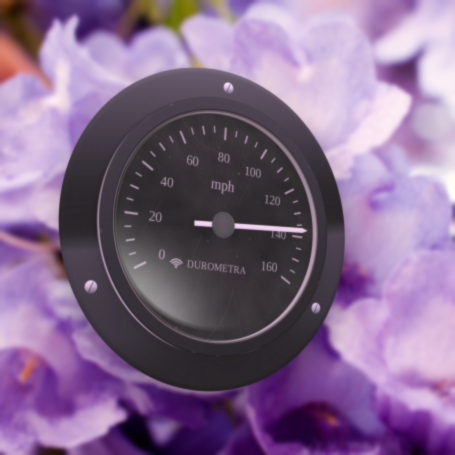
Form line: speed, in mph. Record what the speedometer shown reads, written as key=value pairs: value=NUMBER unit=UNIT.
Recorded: value=137.5 unit=mph
